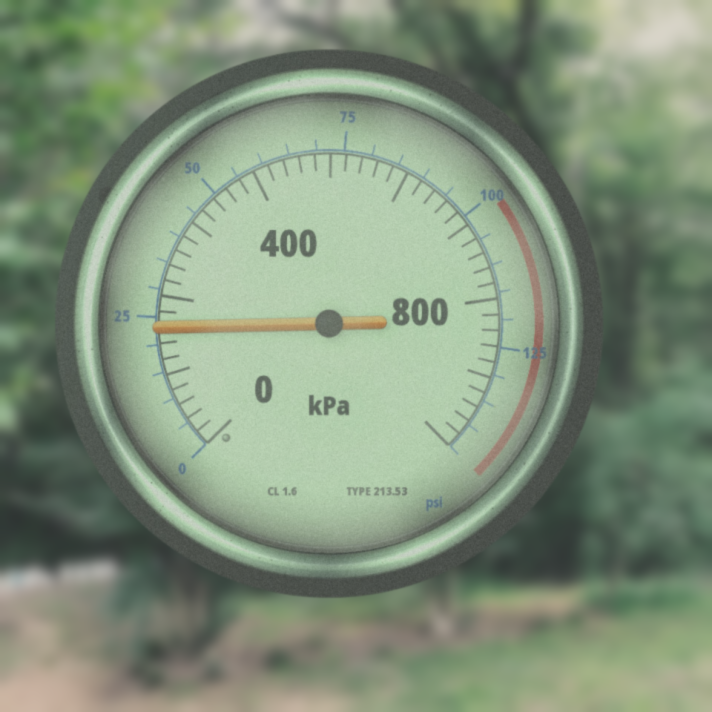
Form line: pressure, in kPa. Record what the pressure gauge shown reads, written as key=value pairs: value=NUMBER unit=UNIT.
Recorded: value=160 unit=kPa
